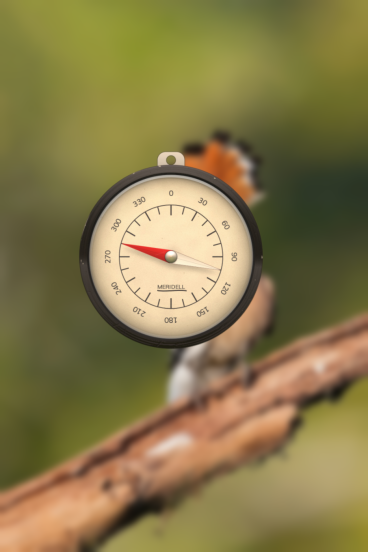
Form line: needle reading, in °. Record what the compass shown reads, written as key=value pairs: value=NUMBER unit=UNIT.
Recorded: value=285 unit=°
